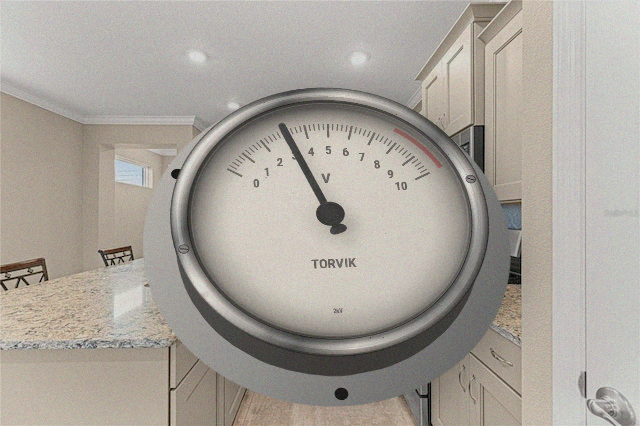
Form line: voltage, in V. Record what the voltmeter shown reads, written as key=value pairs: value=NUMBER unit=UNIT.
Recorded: value=3 unit=V
